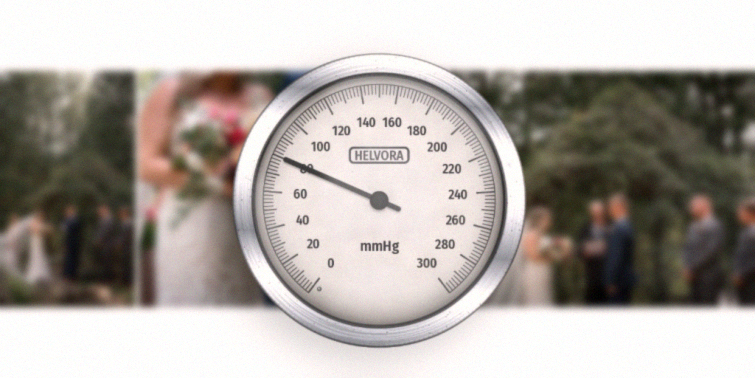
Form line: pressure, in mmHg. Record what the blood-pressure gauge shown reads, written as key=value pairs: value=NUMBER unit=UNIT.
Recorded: value=80 unit=mmHg
